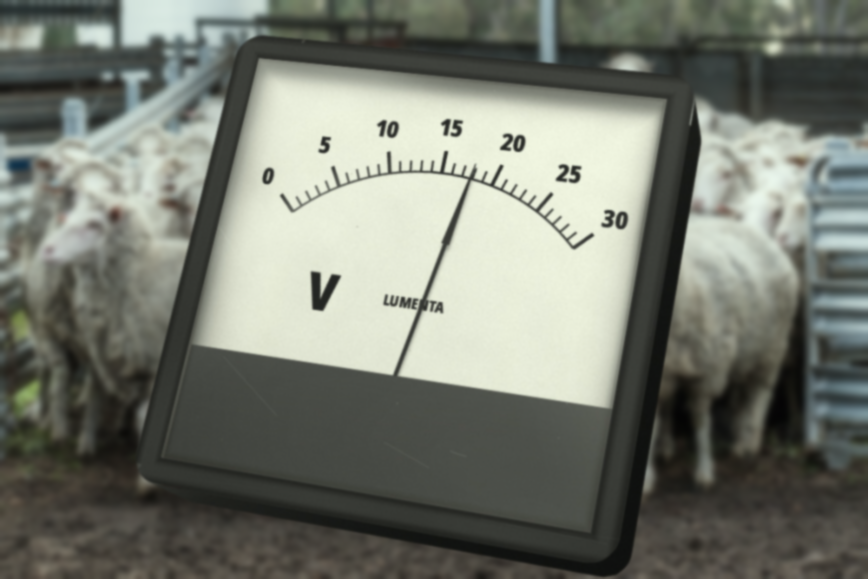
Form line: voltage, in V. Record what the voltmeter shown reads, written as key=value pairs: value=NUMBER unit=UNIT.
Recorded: value=18 unit=V
